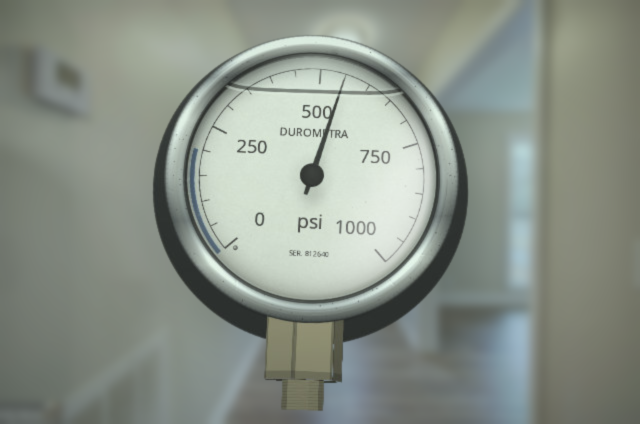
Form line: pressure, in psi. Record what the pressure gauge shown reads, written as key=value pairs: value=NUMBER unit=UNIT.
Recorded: value=550 unit=psi
